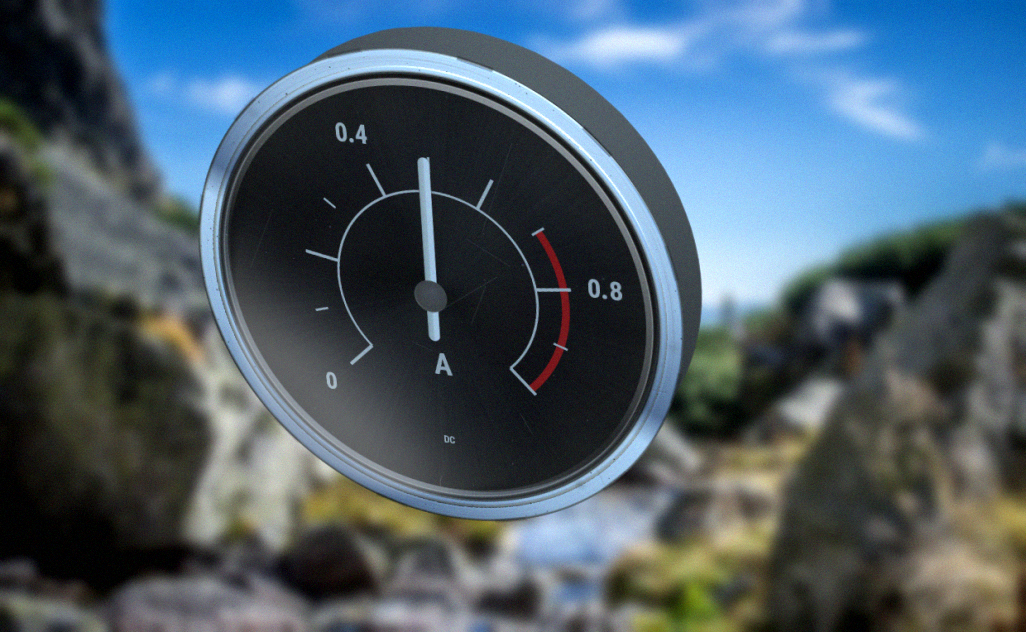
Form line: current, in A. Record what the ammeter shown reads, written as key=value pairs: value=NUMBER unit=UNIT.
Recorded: value=0.5 unit=A
